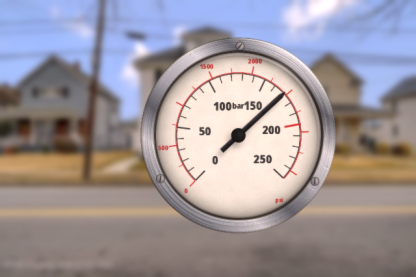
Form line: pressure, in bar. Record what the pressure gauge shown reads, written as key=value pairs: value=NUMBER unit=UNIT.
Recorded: value=170 unit=bar
